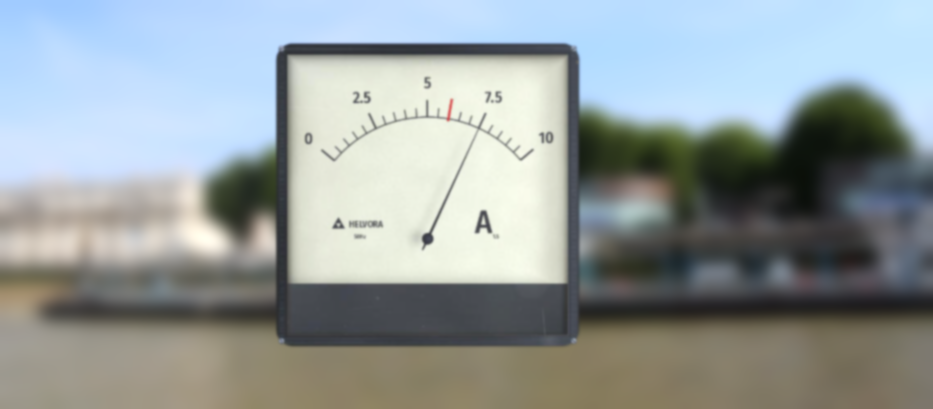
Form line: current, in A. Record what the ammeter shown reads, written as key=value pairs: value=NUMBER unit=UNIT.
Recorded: value=7.5 unit=A
